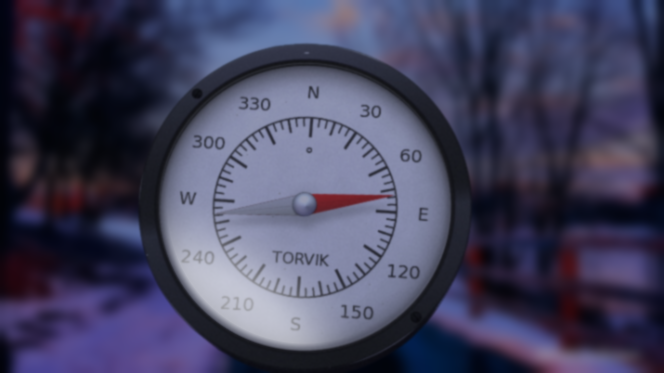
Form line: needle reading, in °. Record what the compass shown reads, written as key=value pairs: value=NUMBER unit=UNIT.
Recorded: value=80 unit=°
